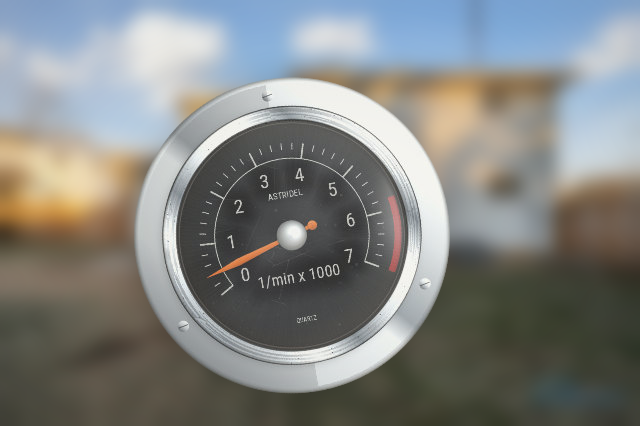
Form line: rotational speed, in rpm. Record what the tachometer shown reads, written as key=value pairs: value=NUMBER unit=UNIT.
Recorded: value=400 unit=rpm
